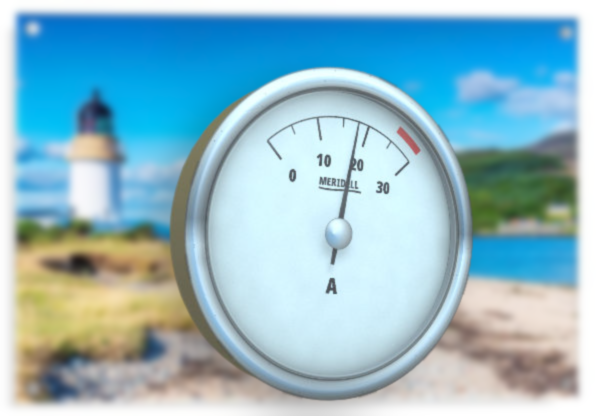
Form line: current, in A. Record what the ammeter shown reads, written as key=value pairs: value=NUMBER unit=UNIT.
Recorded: value=17.5 unit=A
